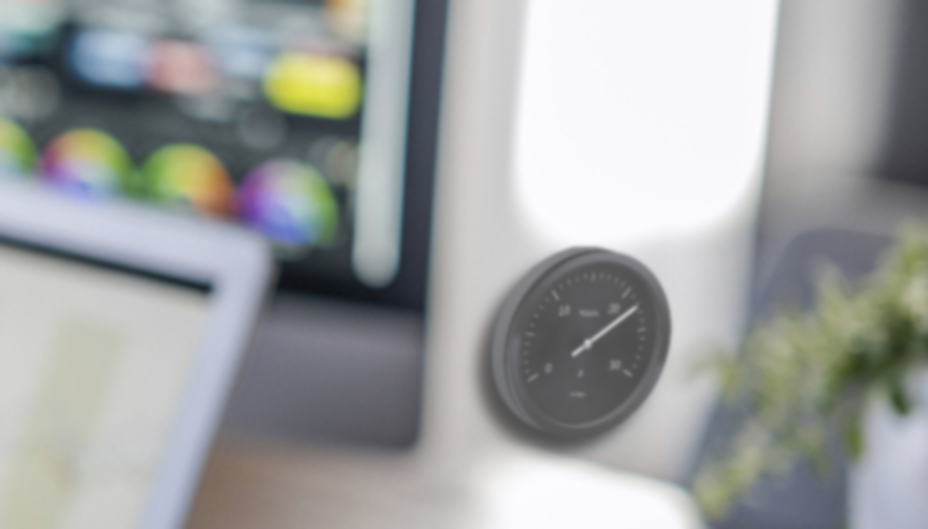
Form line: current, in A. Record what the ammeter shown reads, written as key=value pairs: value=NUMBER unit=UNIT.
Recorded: value=22 unit=A
